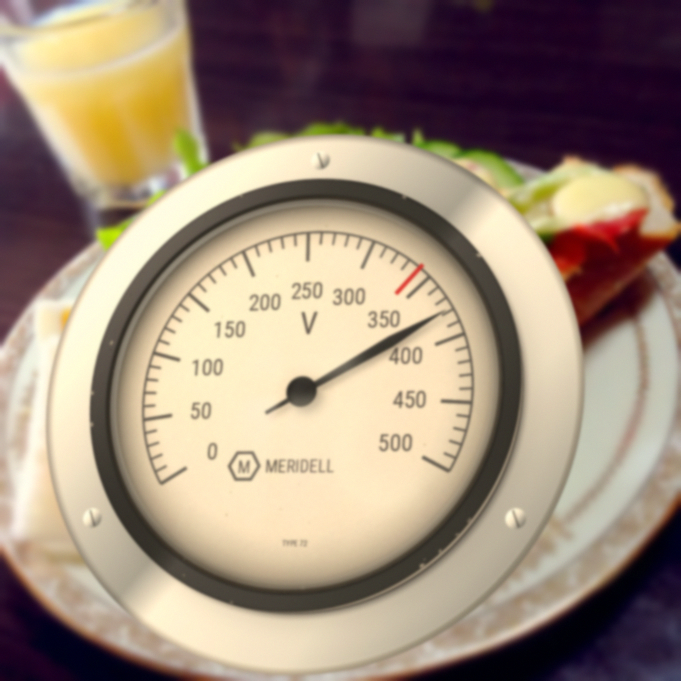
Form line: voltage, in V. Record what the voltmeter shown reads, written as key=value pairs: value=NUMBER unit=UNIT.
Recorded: value=380 unit=V
